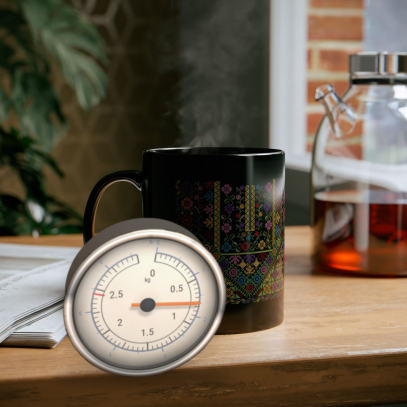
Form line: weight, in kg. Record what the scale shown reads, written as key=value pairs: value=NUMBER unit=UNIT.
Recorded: value=0.75 unit=kg
